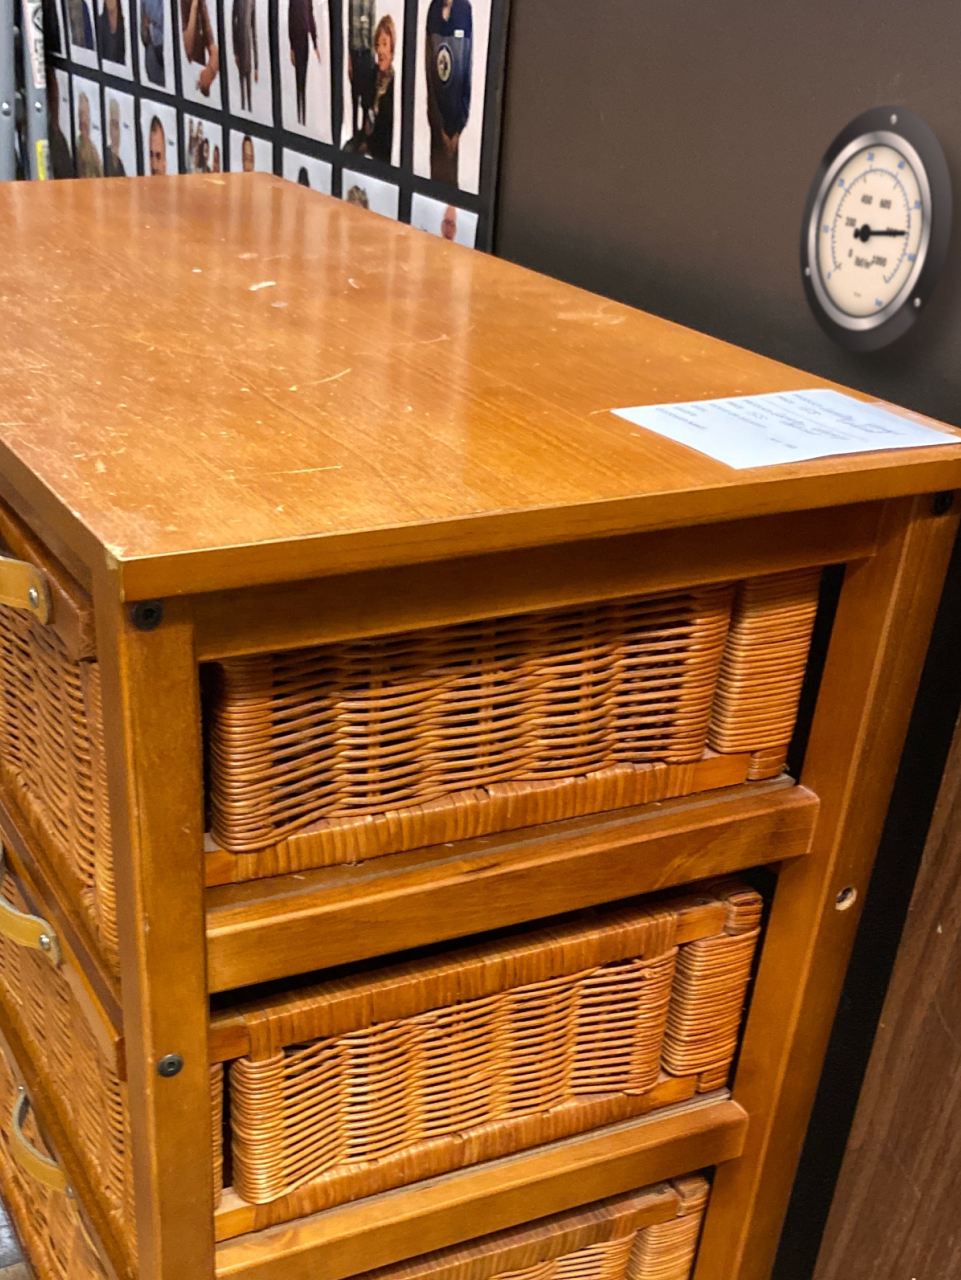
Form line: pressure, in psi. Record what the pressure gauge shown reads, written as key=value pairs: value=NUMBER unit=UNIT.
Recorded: value=800 unit=psi
